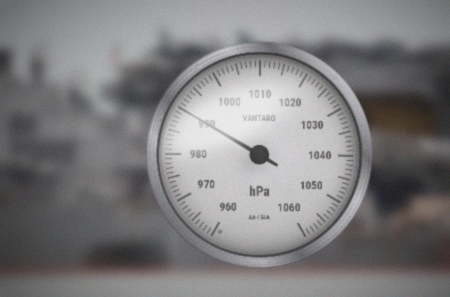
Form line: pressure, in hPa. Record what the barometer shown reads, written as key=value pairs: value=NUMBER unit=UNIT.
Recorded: value=990 unit=hPa
